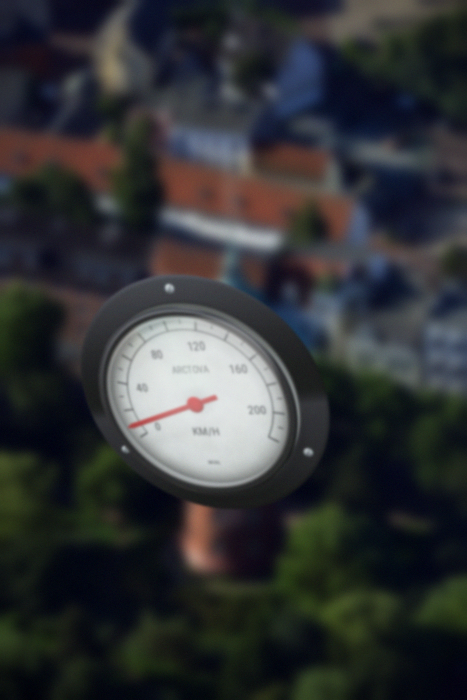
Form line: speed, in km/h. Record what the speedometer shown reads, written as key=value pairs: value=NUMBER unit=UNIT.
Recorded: value=10 unit=km/h
